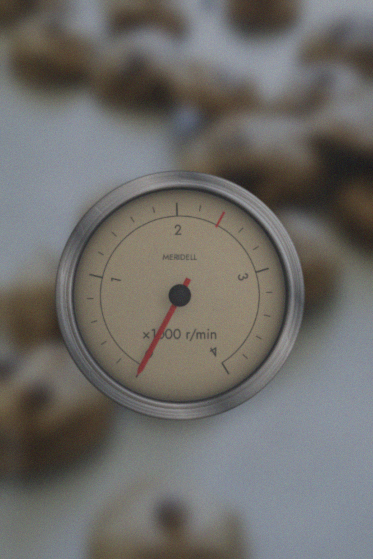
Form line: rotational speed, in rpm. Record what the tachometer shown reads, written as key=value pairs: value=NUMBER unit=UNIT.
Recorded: value=0 unit=rpm
